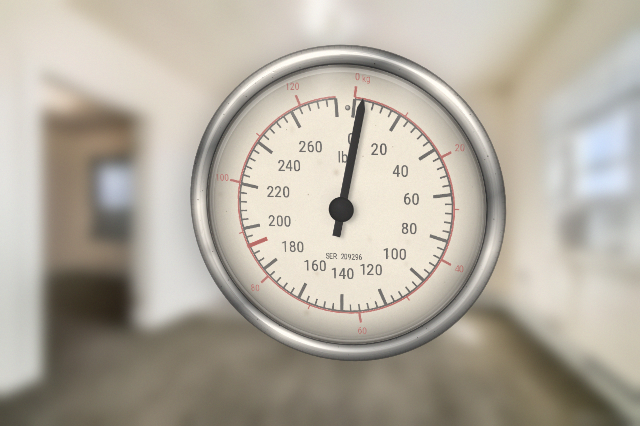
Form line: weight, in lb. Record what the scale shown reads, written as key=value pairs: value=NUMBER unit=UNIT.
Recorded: value=4 unit=lb
